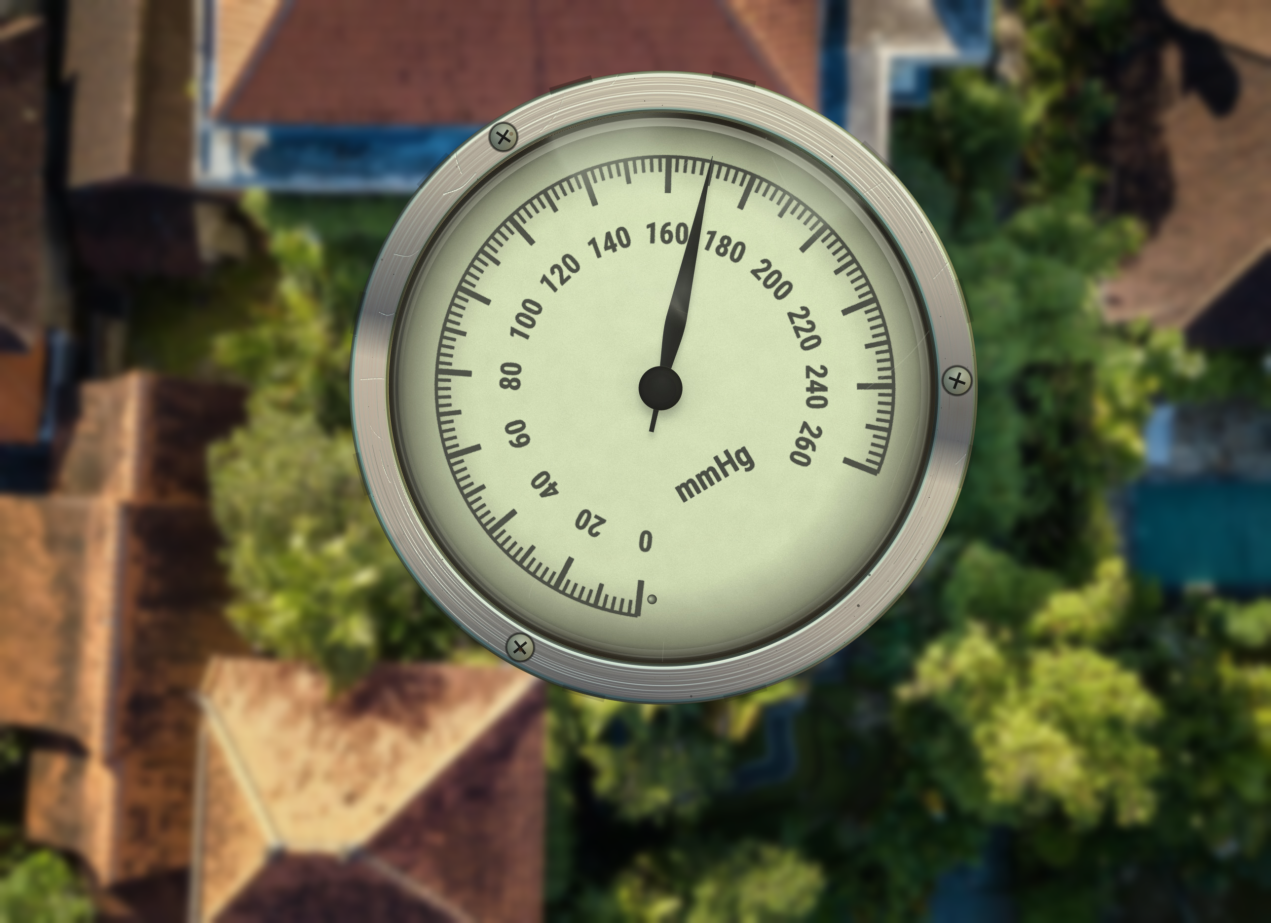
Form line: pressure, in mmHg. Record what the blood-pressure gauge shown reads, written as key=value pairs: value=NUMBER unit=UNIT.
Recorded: value=170 unit=mmHg
